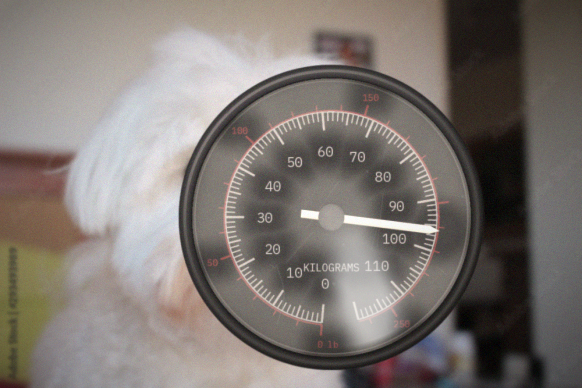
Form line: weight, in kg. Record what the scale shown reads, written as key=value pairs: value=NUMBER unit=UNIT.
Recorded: value=96 unit=kg
